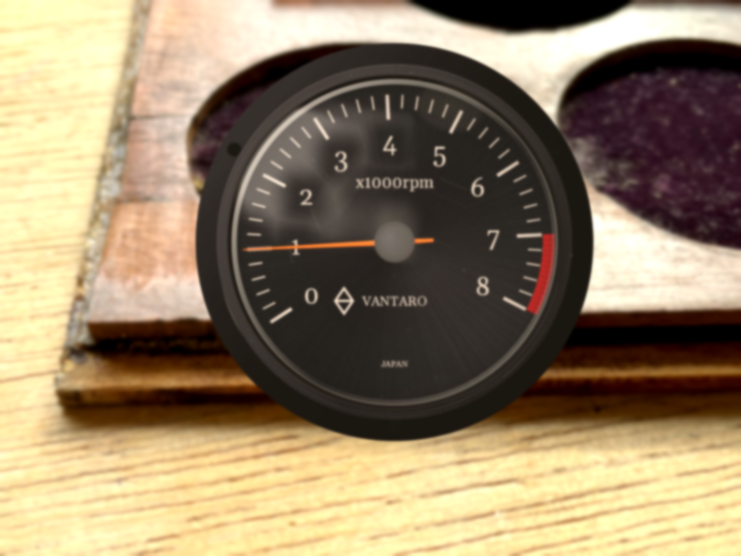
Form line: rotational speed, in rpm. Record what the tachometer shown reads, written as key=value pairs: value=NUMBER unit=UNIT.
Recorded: value=1000 unit=rpm
